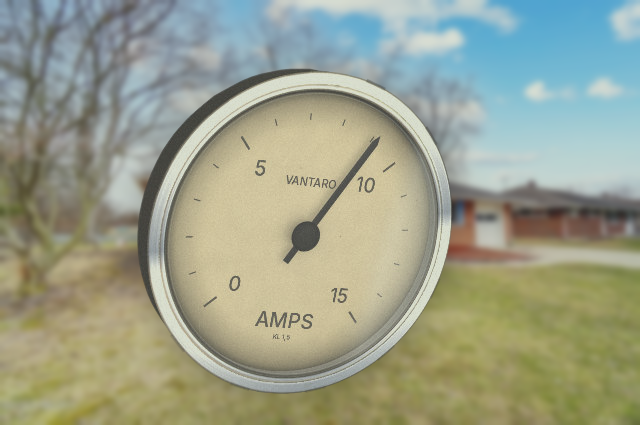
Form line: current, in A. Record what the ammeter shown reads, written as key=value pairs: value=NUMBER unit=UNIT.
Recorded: value=9 unit=A
